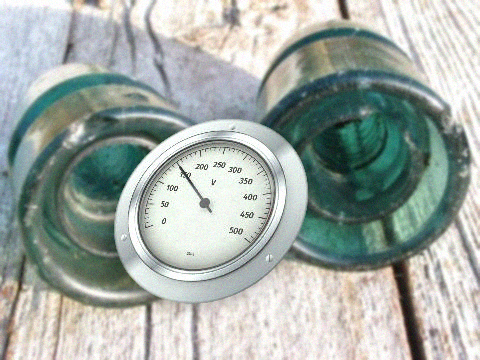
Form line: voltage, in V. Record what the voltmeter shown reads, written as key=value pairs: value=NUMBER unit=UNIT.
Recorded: value=150 unit=V
